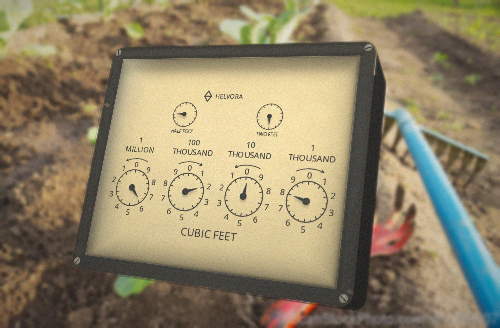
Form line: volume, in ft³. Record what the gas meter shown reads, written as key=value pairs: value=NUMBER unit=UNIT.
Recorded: value=619800 unit=ft³
